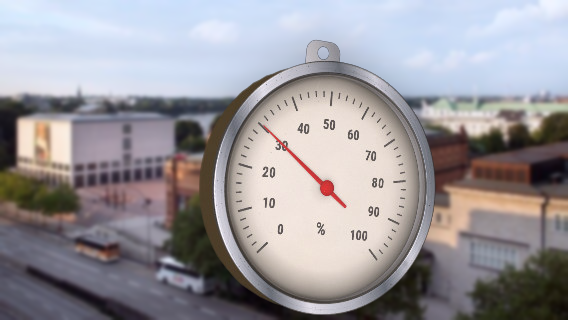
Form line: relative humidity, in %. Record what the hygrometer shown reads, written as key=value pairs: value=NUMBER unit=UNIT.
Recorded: value=30 unit=%
